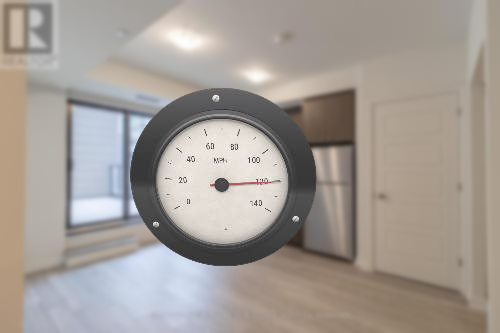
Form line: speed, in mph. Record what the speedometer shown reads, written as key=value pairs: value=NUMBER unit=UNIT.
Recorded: value=120 unit=mph
